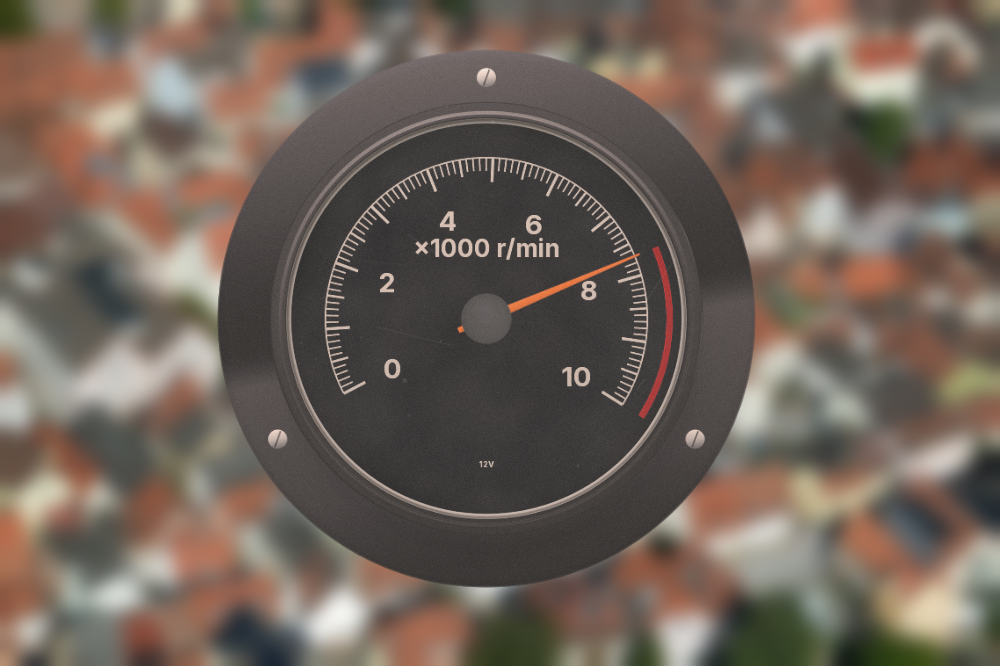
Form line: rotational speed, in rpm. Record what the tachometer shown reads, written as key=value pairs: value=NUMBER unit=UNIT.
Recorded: value=7700 unit=rpm
